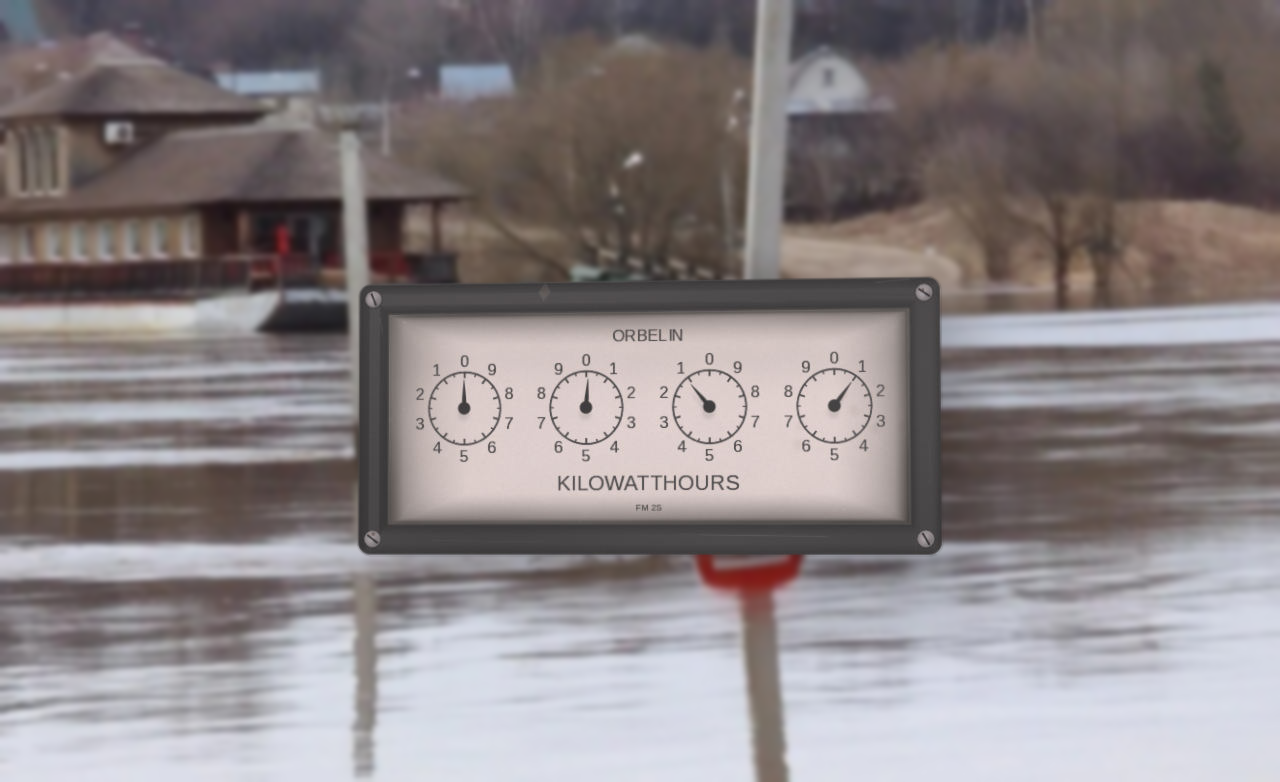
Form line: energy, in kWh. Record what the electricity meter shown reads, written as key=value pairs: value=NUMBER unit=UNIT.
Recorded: value=11 unit=kWh
